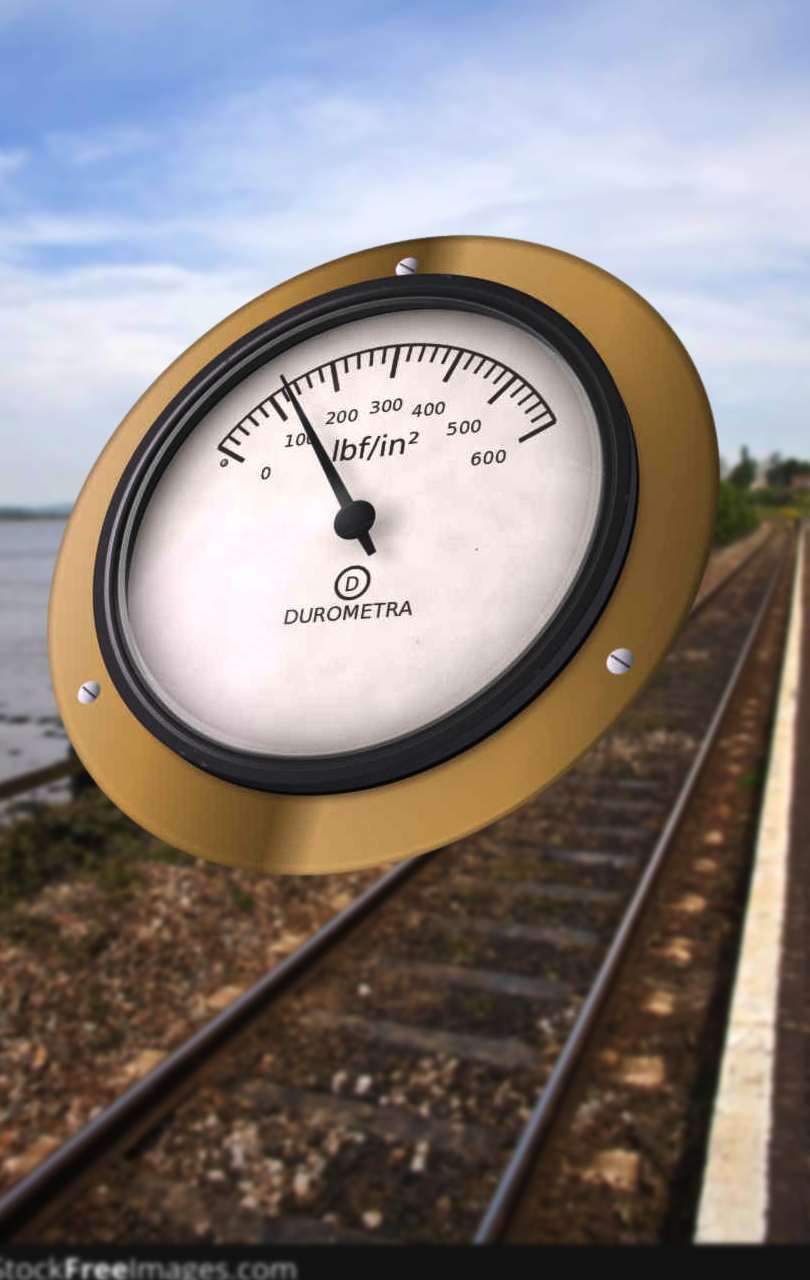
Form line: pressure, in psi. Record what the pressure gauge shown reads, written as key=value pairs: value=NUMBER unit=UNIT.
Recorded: value=130 unit=psi
